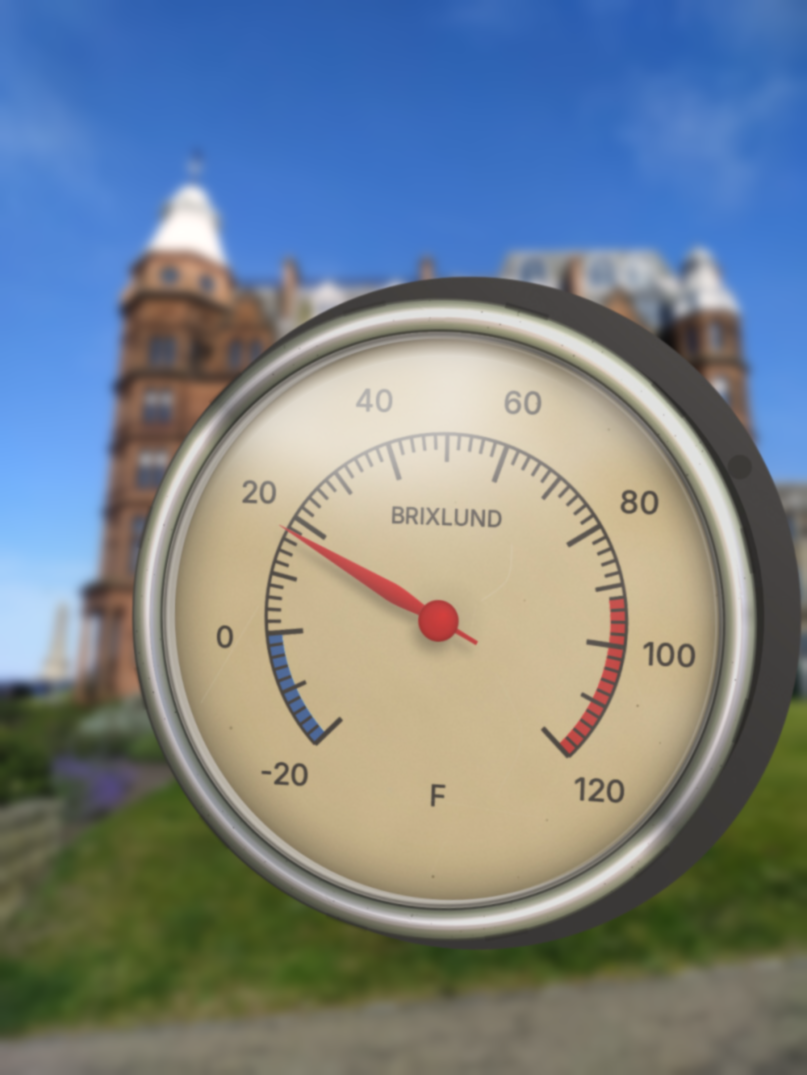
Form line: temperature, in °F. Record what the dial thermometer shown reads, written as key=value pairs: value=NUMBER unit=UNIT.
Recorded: value=18 unit=°F
